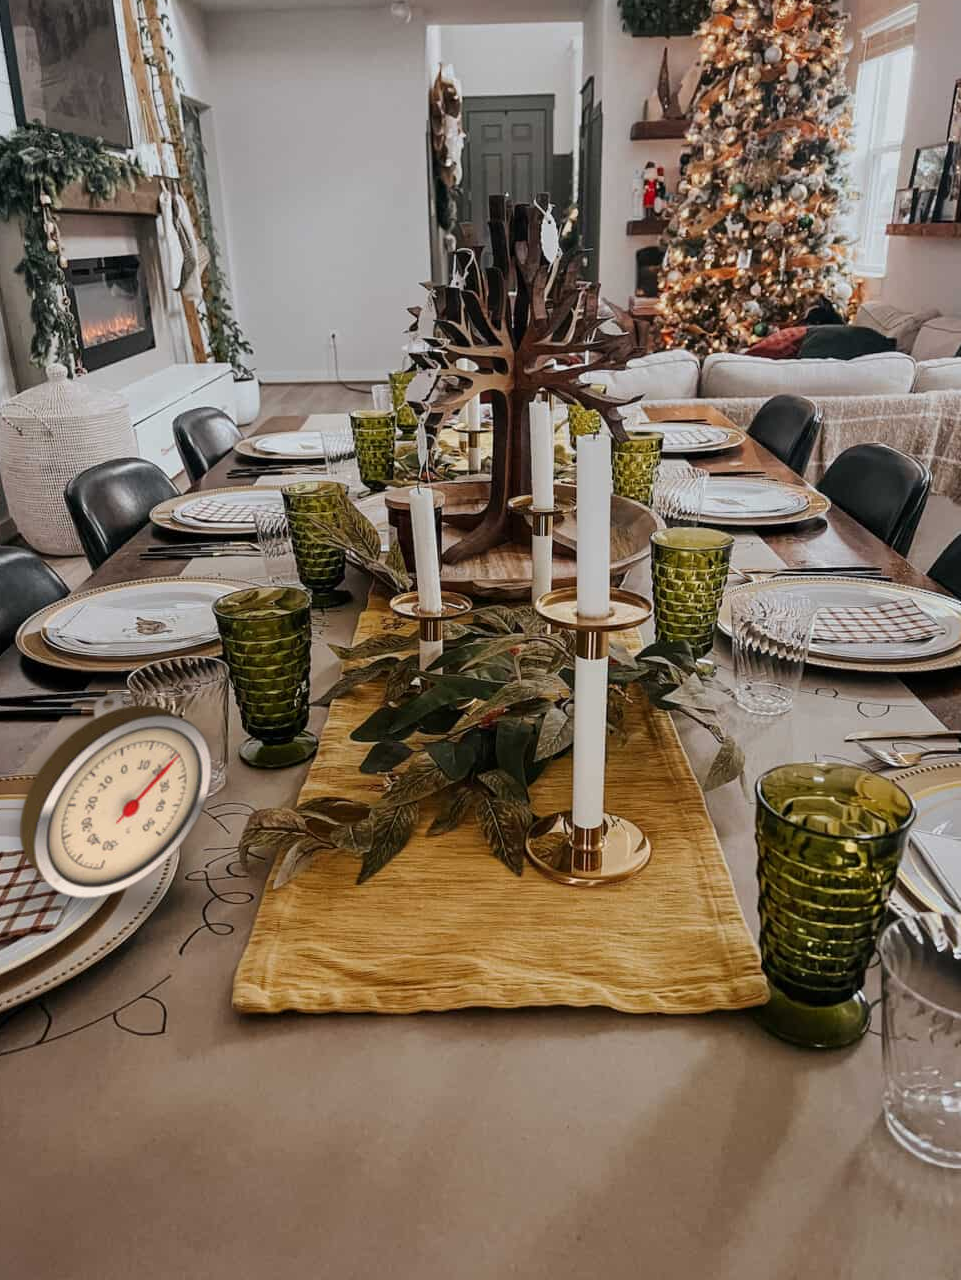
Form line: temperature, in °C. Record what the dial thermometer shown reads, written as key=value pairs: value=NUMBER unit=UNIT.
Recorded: value=20 unit=°C
